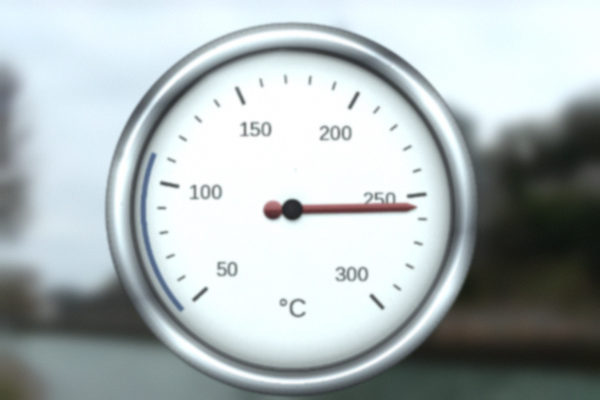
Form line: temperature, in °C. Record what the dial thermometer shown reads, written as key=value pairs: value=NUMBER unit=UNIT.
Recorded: value=255 unit=°C
